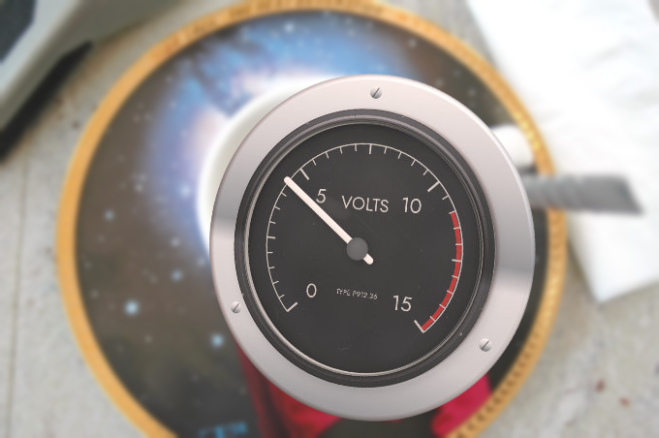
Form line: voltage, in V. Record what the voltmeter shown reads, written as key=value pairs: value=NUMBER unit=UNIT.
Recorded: value=4.5 unit=V
